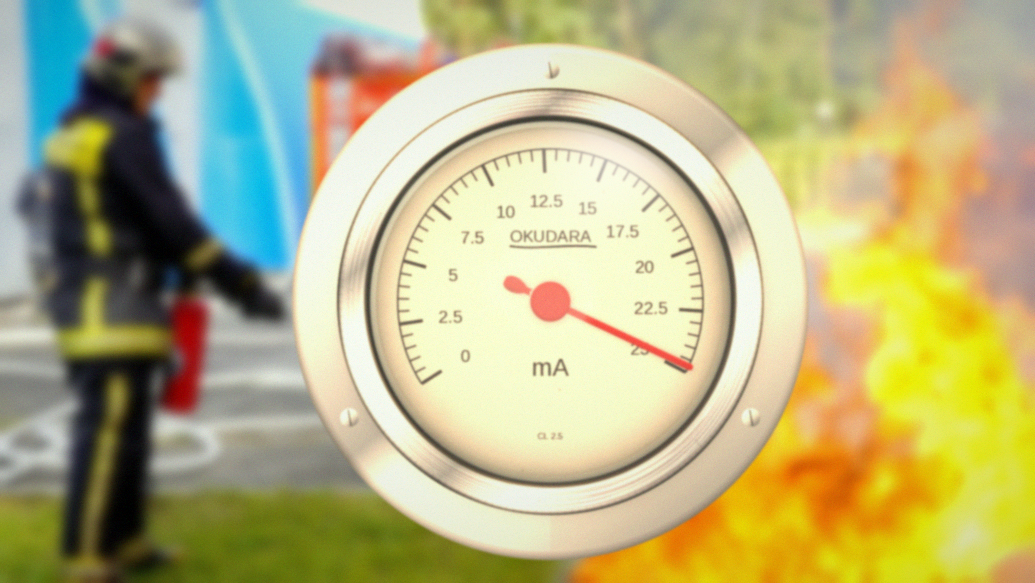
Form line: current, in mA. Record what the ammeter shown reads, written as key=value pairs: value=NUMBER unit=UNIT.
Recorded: value=24.75 unit=mA
